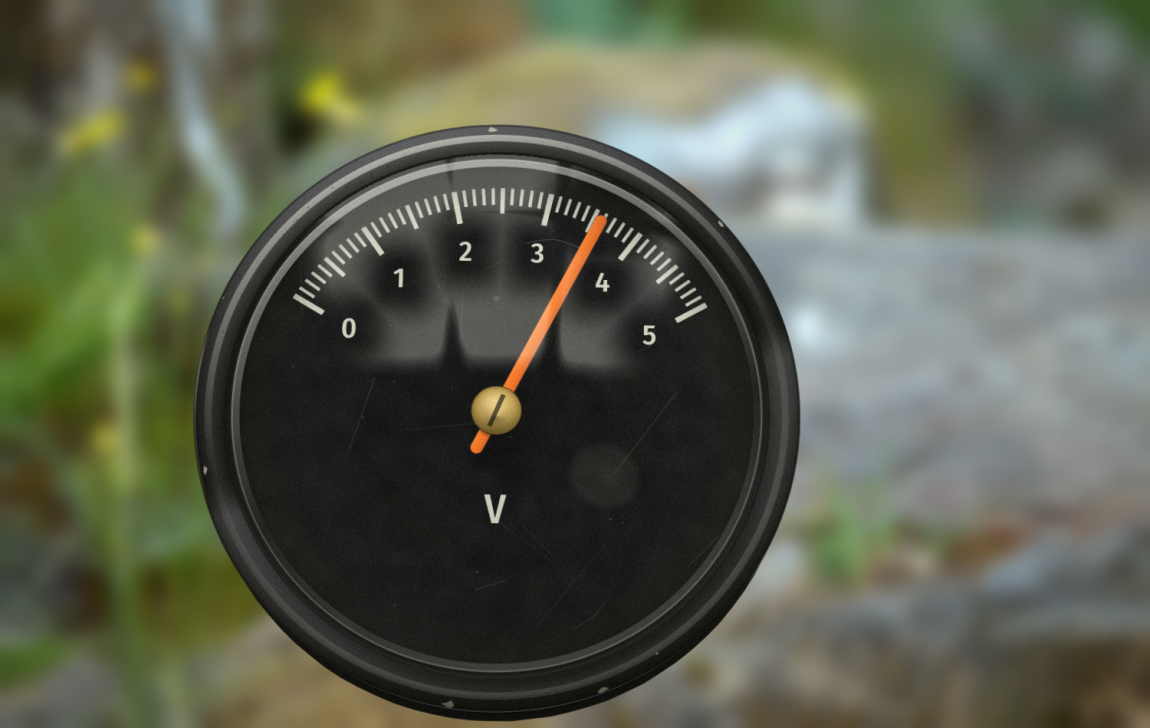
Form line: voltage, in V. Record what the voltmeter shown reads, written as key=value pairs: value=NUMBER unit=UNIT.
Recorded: value=3.6 unit=V
